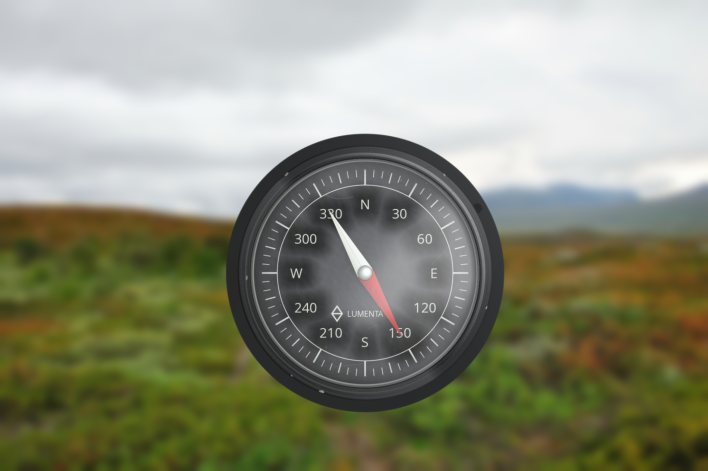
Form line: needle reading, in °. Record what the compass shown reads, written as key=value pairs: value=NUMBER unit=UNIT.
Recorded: value=150 unit=°
